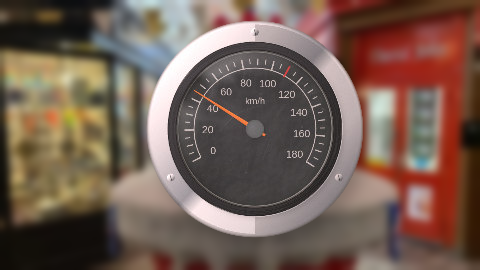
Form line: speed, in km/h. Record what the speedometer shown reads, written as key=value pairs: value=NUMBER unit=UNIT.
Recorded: value=45 unit=km/h
